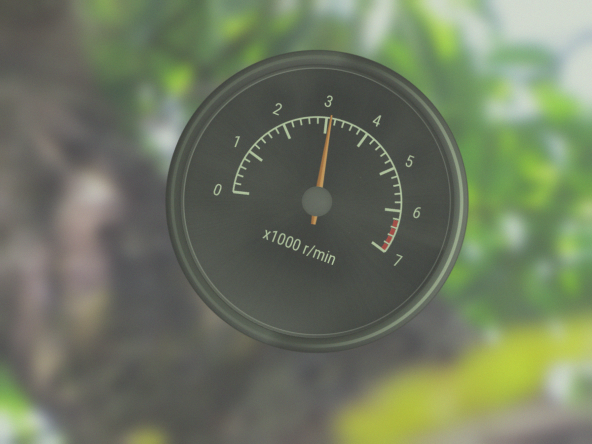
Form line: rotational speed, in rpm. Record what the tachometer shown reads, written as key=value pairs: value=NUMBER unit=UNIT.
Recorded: value=3100 unit=rpm
